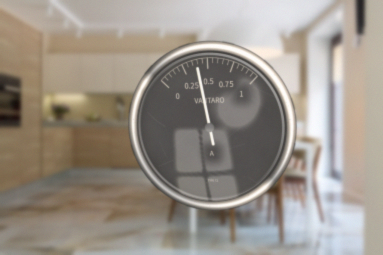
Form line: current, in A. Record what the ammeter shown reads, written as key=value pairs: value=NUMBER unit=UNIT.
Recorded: value=0.4 unit=A
